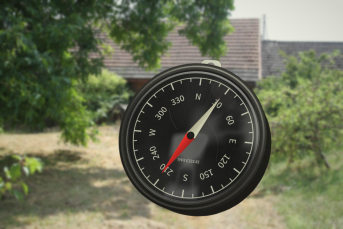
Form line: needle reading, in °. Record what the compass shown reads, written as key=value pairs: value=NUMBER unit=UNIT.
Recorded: value=210 unit=°
